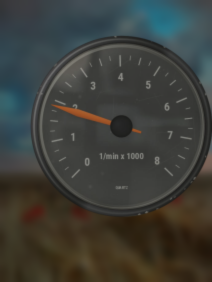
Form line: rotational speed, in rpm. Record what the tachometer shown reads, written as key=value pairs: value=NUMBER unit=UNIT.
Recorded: value=1875 unit=rpm
